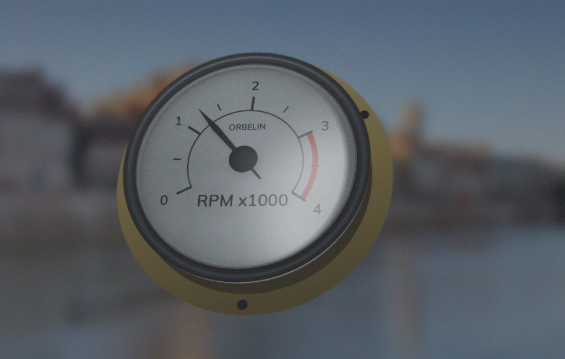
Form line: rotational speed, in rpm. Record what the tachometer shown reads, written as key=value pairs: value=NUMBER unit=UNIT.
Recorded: value=1250 unit=rpm
